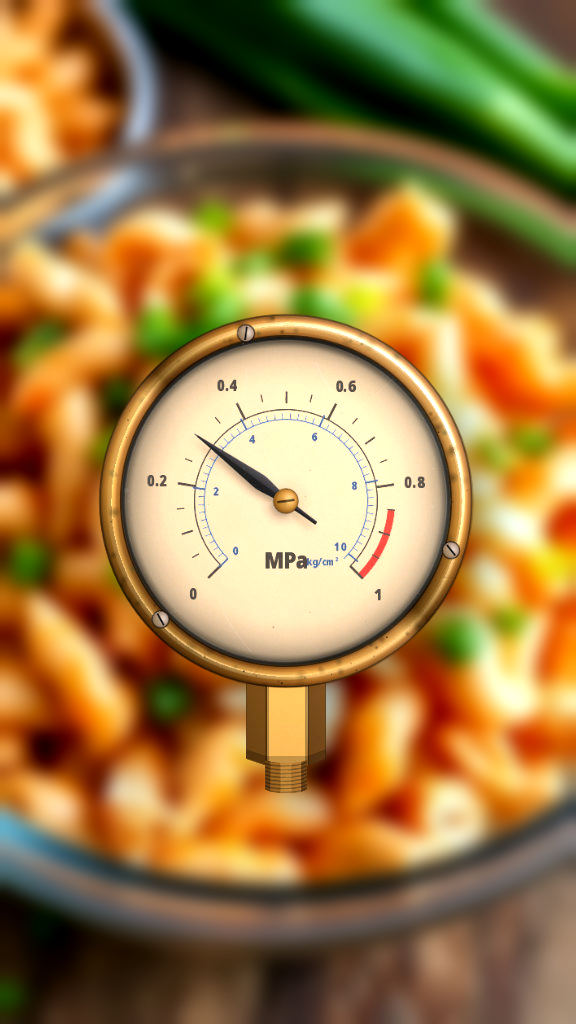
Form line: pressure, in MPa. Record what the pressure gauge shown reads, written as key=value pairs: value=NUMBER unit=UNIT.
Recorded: value=0.3 unit=MPa
